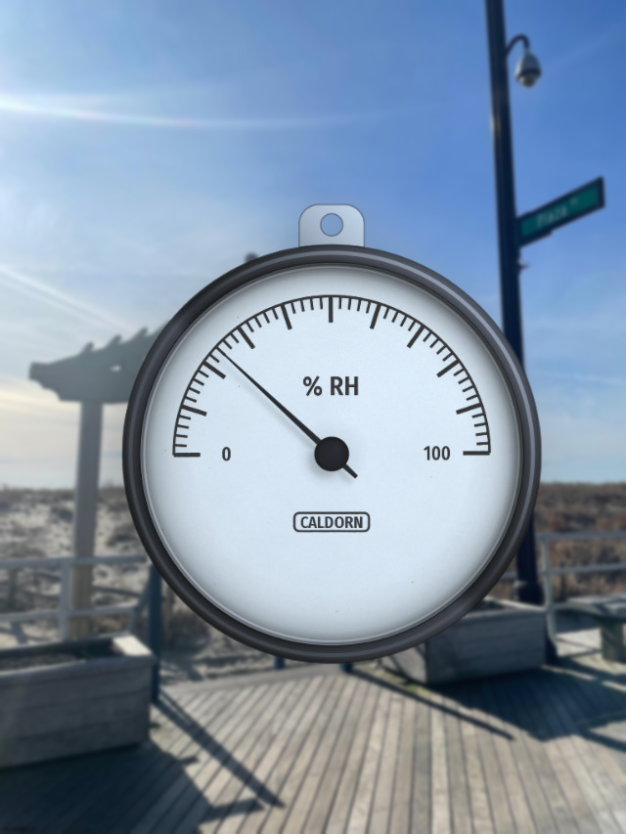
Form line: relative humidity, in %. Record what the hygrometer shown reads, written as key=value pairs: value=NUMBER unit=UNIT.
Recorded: value=24 unit=%
